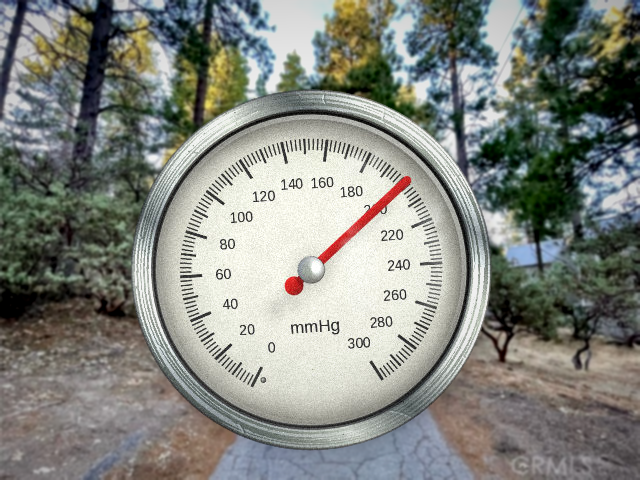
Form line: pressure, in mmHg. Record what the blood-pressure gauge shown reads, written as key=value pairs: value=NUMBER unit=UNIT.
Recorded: value=200 unit=mmHg
